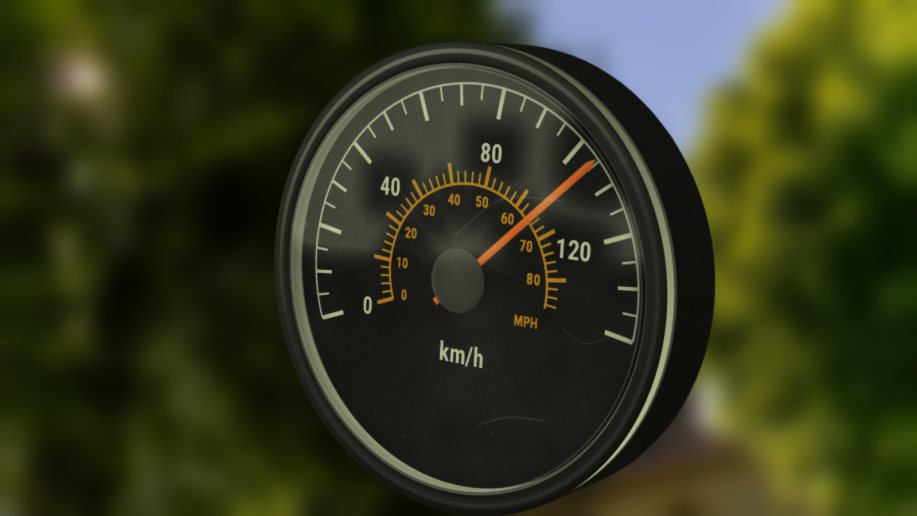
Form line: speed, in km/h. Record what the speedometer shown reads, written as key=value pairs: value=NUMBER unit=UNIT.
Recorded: value=105 unit=km/h
